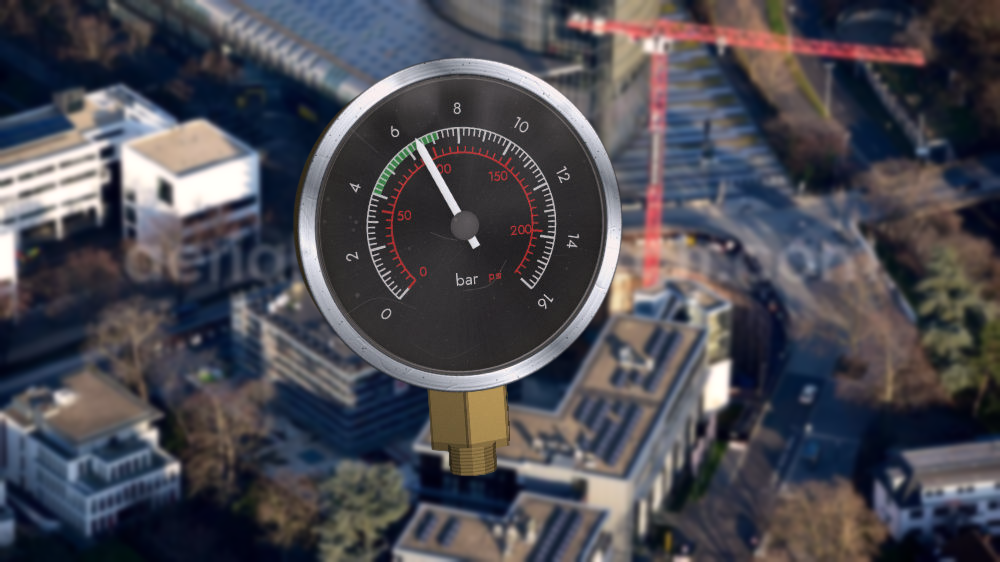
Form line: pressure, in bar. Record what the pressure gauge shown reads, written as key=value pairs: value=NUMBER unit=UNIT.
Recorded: value=6.4 unit=bar
